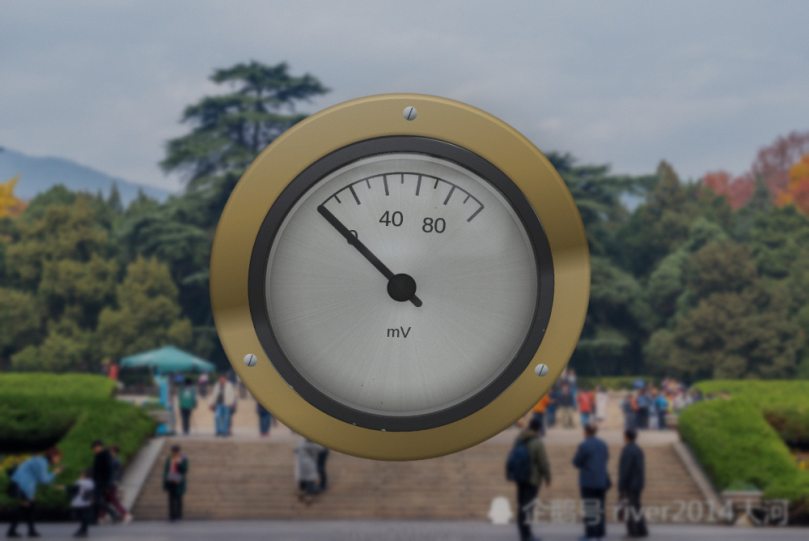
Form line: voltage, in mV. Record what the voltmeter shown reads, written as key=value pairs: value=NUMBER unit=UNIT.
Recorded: value=0 unit=mV
